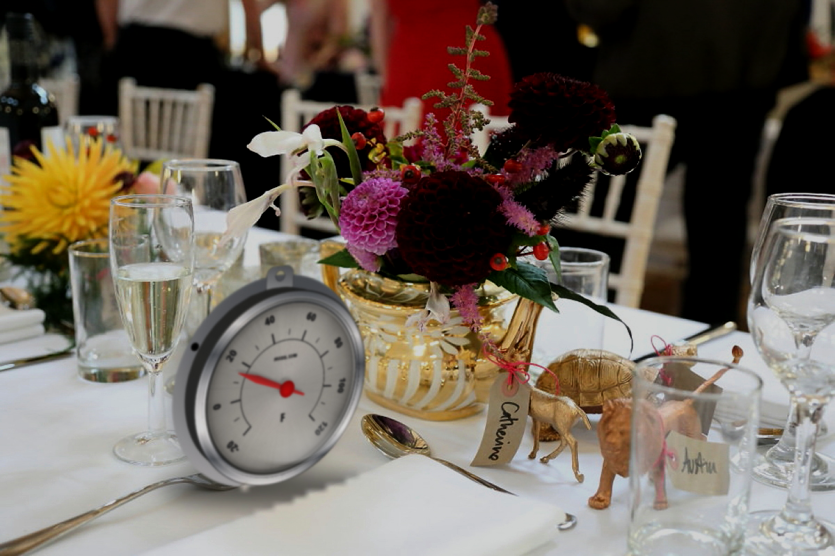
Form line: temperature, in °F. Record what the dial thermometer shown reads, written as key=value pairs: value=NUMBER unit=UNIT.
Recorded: value=15 unit=°F
